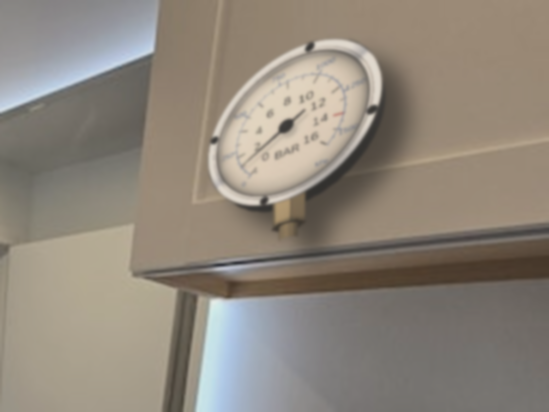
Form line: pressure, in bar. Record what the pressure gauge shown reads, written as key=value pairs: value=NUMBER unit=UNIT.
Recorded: value=1 unit=bar
